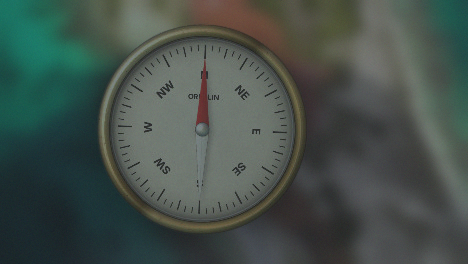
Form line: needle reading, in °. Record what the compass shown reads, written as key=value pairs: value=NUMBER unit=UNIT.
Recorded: value=0 unit=°
